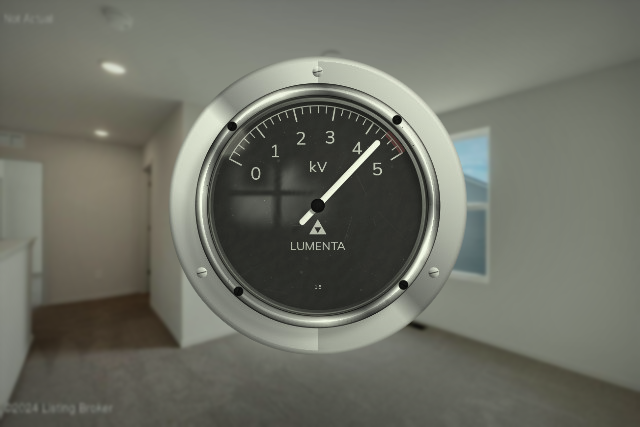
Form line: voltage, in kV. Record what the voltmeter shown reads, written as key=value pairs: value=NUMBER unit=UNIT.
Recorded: value=4.4 unit=kV
